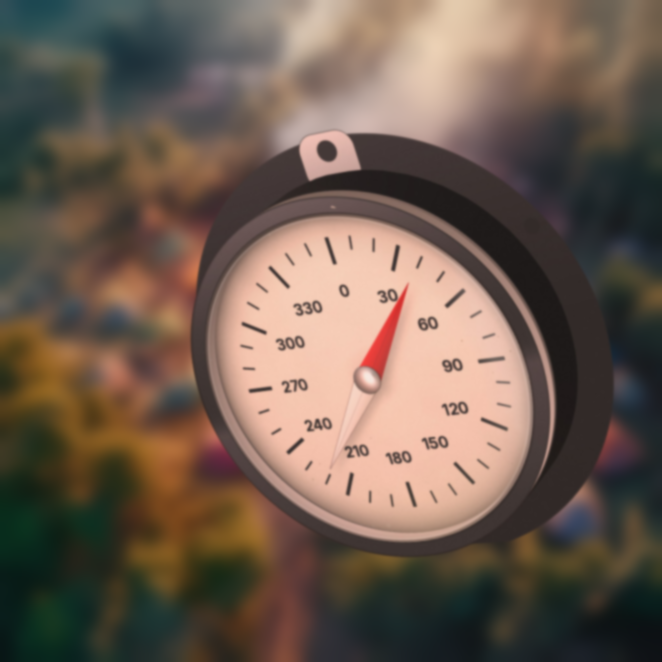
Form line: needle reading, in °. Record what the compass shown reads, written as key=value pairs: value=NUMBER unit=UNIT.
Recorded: value=40 unit=°
